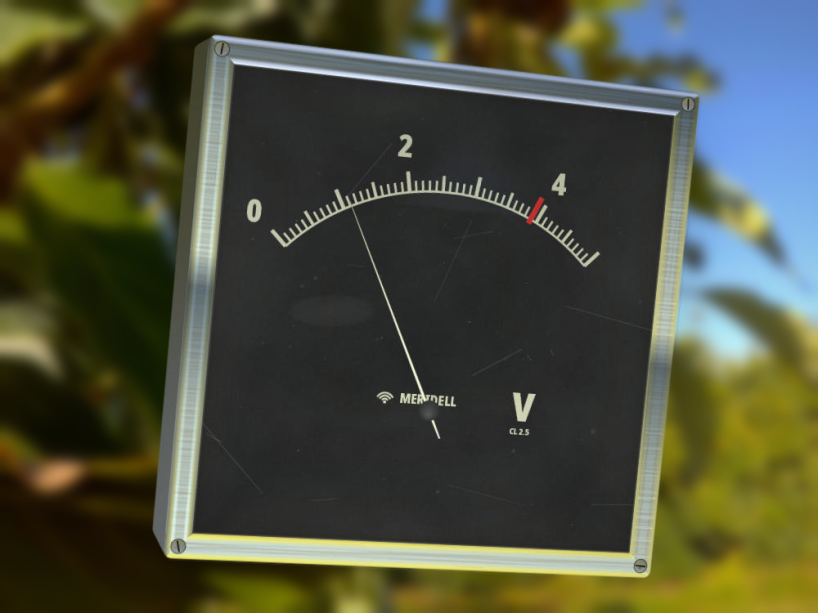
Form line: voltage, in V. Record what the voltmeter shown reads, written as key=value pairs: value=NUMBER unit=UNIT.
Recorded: value=1.1 unit=V
